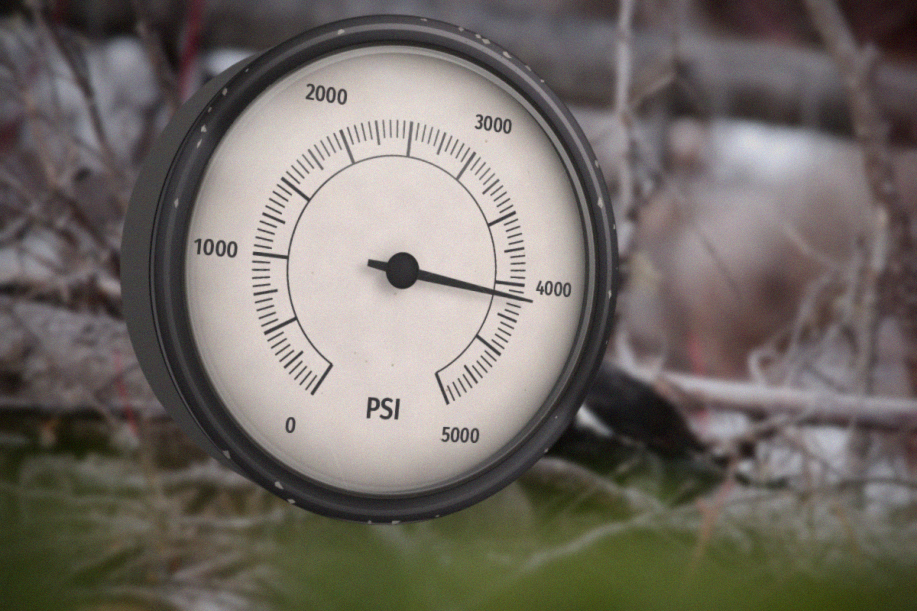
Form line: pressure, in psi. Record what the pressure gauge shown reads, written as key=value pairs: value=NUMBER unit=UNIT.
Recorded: value=4100 unit=psi
